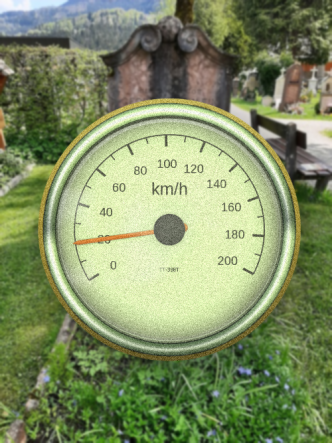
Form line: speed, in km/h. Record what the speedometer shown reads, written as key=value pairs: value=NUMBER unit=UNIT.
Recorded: value=20 unit=km/h
